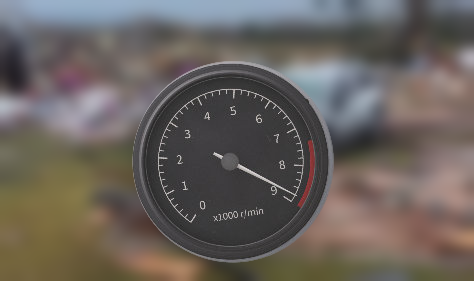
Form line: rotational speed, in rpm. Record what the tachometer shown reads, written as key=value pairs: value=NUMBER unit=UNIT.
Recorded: value=8800 unit=rpm
